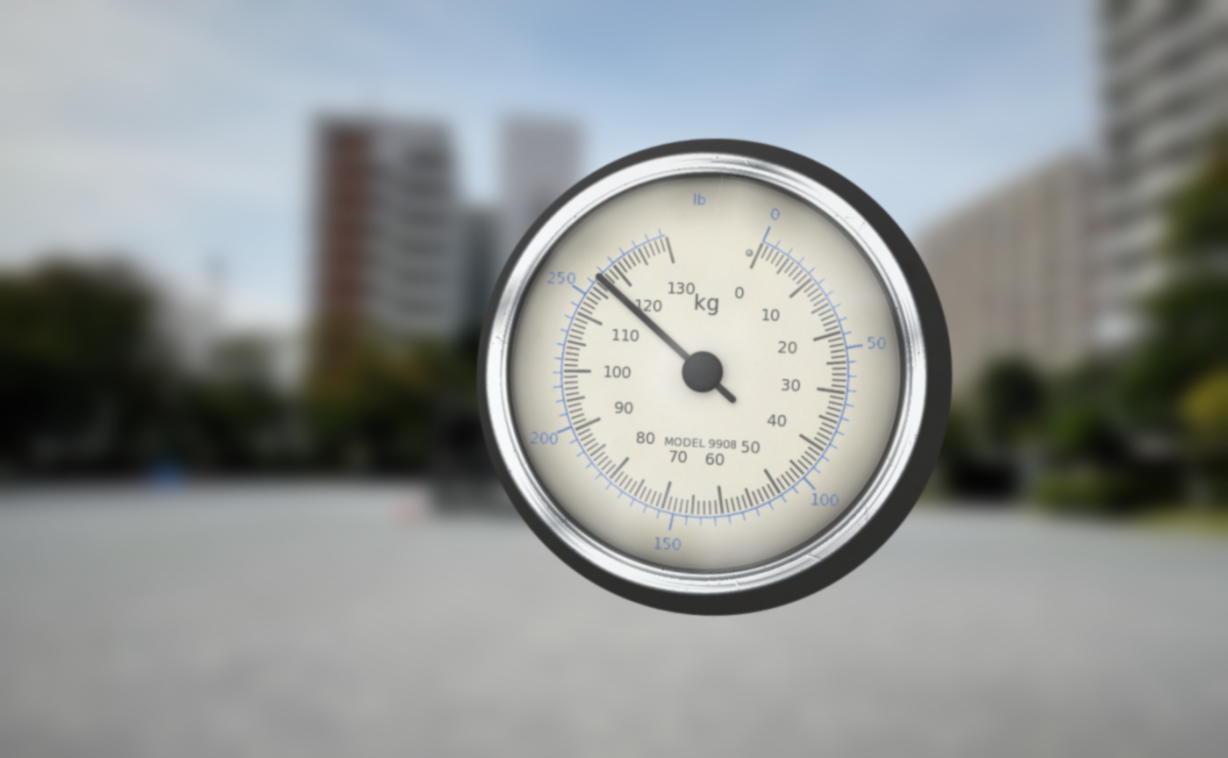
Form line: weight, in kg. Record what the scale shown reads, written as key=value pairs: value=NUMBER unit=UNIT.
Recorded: value=117 unit=kg
